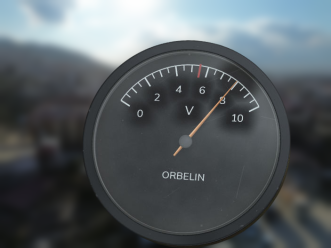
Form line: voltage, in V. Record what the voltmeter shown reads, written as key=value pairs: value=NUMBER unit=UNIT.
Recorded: value=8 unit=V
